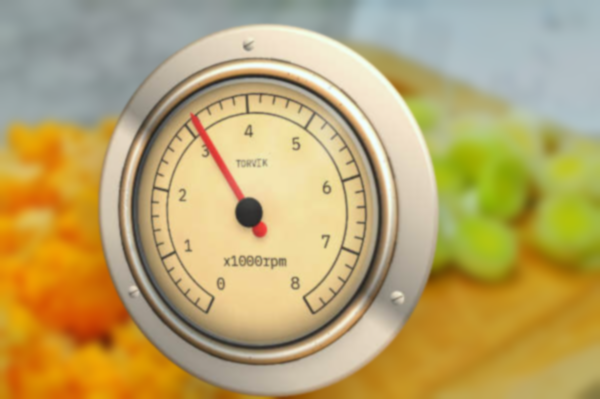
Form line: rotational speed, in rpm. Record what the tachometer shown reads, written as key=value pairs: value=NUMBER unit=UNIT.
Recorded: value=3200 unit=rpm
